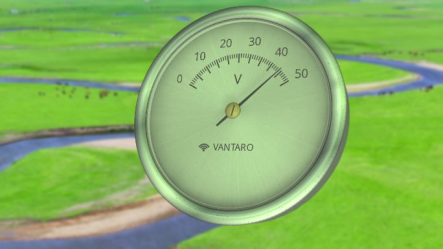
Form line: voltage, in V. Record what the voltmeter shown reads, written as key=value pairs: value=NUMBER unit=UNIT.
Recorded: value=45 unit=V
